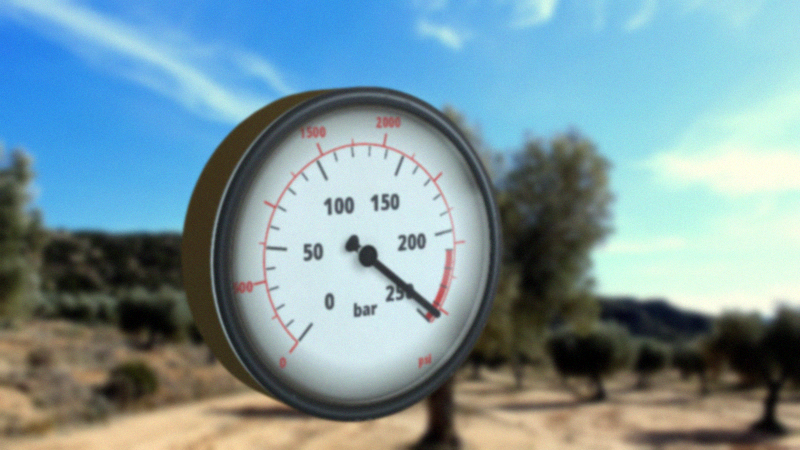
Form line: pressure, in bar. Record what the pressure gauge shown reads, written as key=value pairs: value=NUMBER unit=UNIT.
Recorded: value=245 unit=bar
